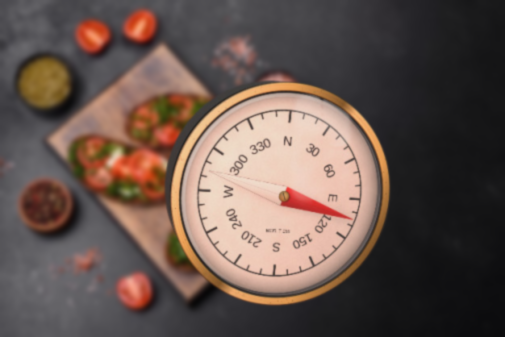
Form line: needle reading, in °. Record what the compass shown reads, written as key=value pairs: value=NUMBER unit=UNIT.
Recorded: value=105 unit=°
